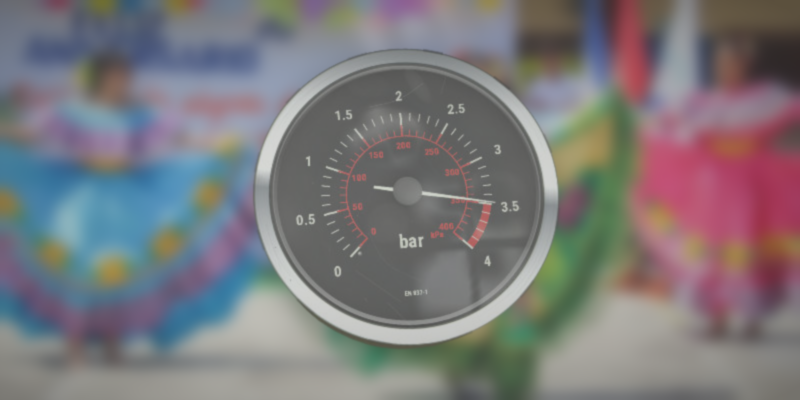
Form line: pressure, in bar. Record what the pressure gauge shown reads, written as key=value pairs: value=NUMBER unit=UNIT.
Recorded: value=3.5 unit=bar
